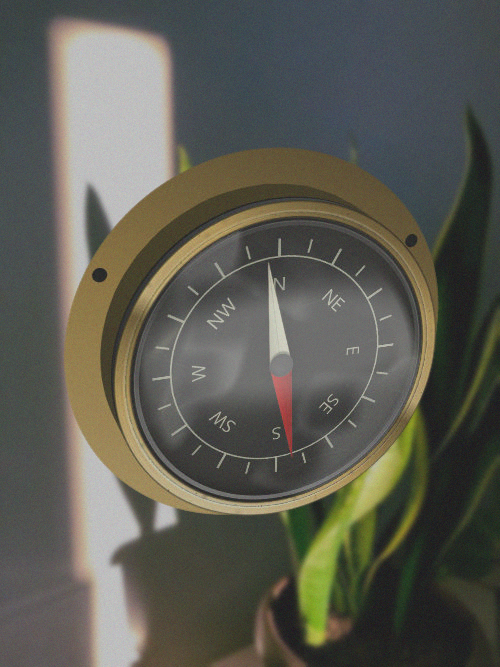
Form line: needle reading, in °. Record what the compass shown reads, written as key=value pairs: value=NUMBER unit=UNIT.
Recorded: value=172.5 unit=°
